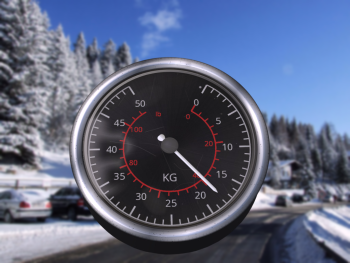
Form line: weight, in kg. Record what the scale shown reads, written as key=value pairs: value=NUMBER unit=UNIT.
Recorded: value=18 unit=kg
